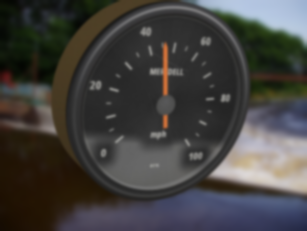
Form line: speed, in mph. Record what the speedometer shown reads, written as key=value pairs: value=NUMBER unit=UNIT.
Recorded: value=45 unit=mph
